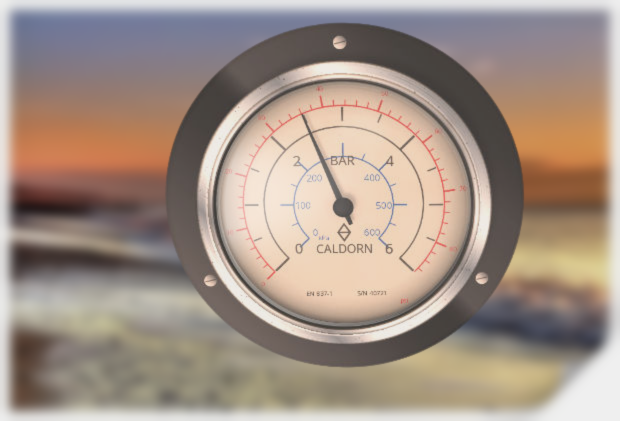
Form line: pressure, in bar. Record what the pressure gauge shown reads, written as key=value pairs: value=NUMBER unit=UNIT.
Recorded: value=2.5 unit=bar
